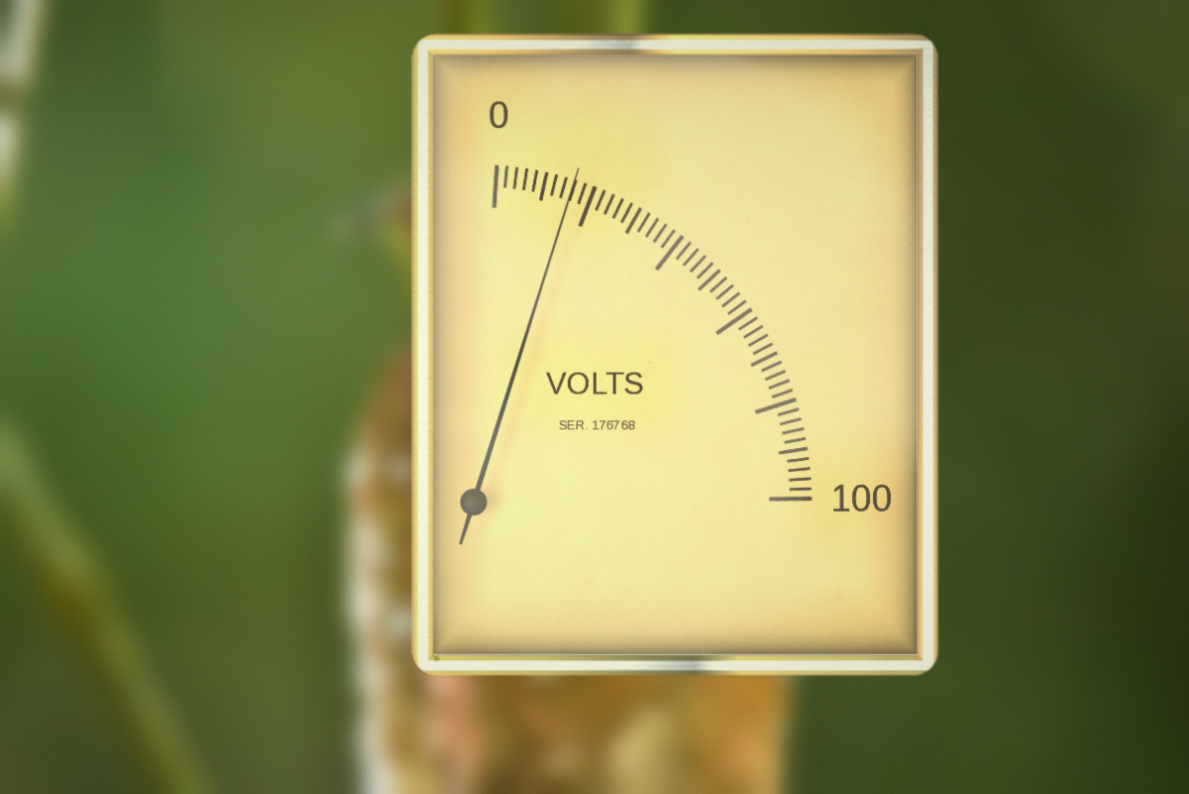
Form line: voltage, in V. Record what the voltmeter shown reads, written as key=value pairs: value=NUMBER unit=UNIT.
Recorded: value=16 unit=V
